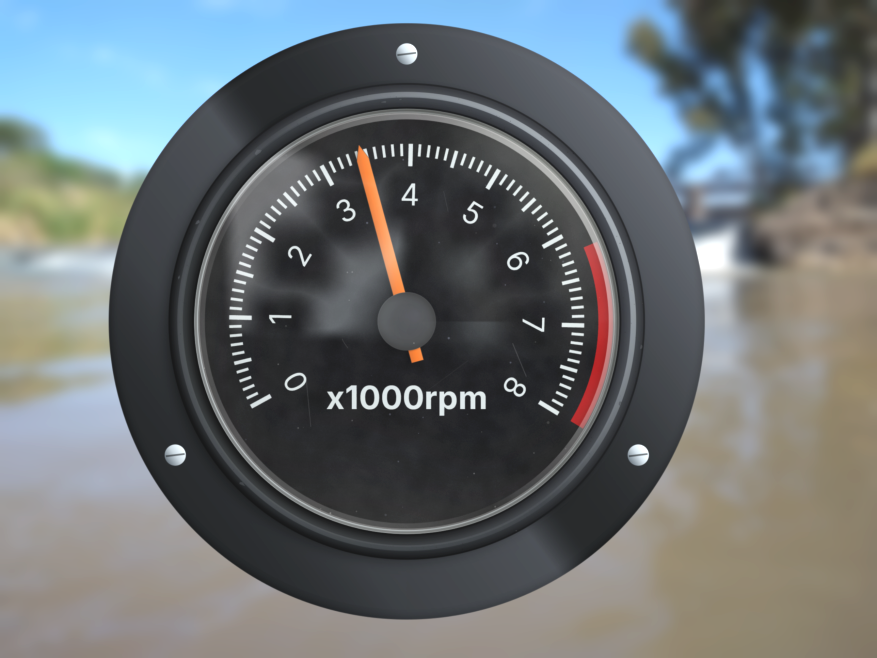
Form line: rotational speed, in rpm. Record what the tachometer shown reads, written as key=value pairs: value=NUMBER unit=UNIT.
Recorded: value=3450 unit=rpm
